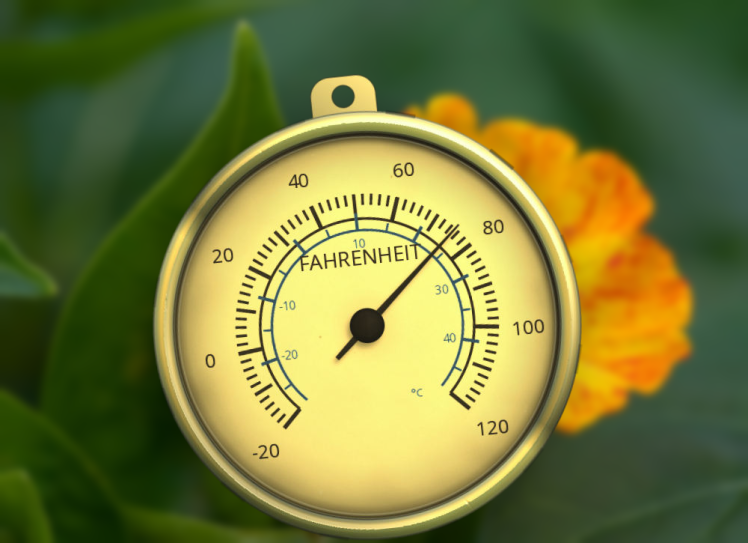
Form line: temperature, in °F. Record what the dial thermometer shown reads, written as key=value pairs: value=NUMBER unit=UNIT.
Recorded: value=75 unit=°F
